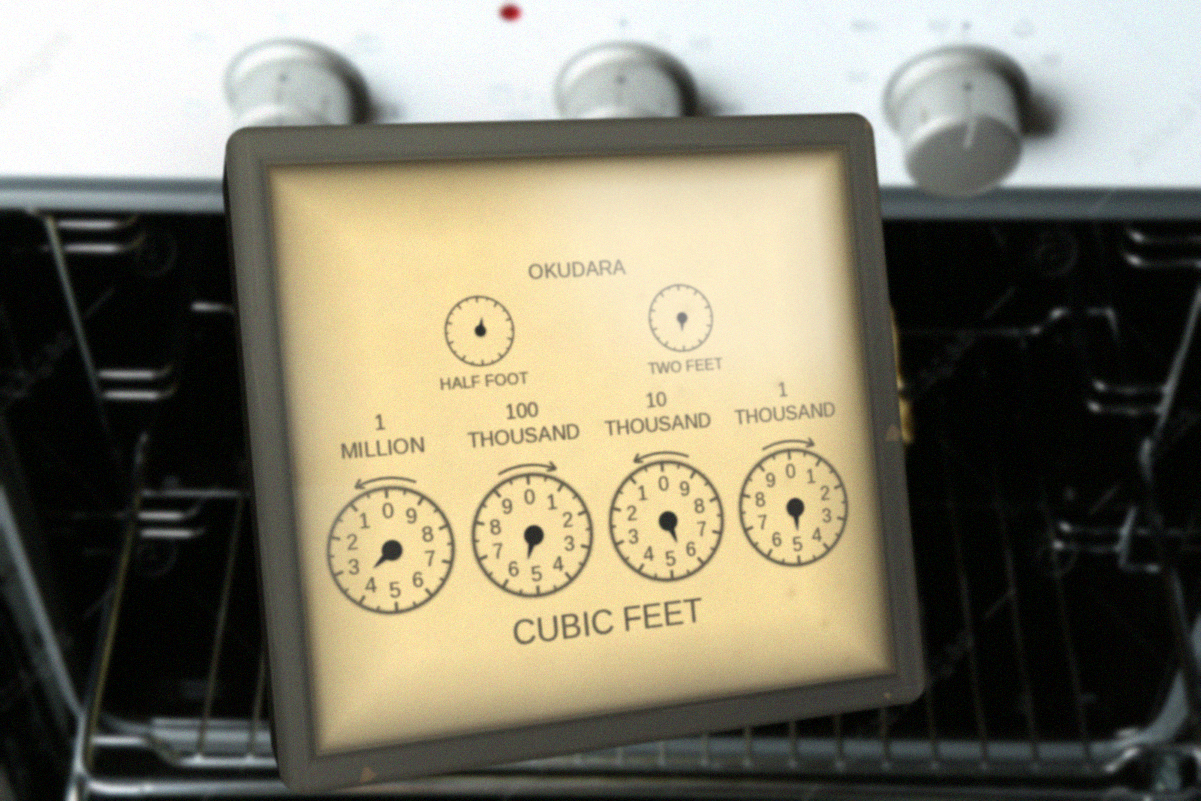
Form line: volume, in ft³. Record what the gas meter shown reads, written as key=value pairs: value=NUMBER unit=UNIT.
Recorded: value=355500 unit=ft³
